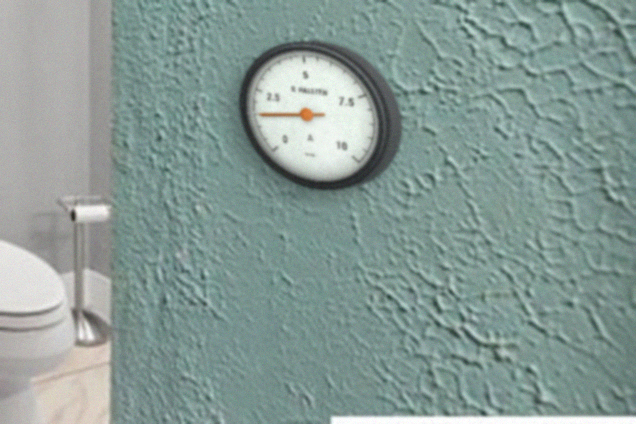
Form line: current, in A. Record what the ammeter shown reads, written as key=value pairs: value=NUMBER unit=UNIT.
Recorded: value=1.5 unit=A
